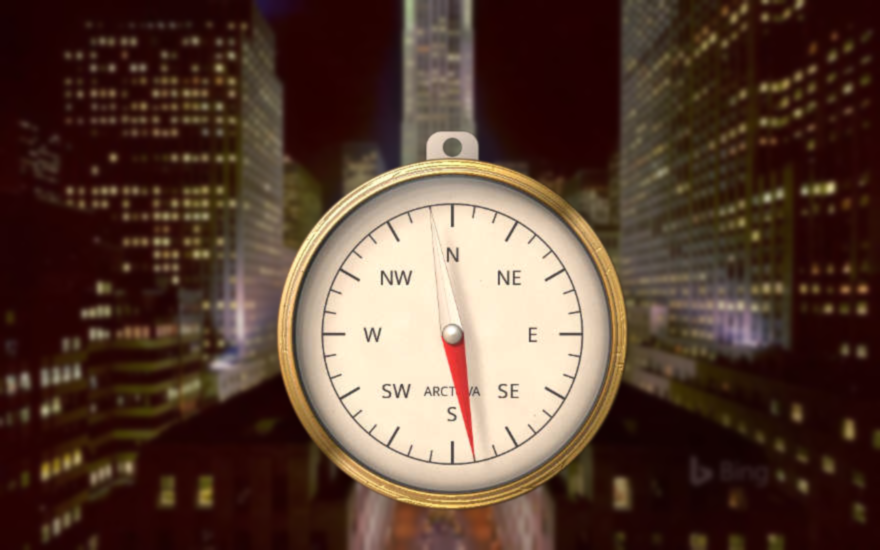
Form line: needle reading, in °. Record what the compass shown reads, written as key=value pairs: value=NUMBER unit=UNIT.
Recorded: value=170 unit=°
